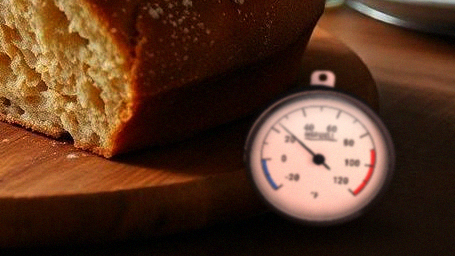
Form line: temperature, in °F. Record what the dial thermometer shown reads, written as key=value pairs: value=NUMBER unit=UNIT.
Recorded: value=25 unit=°F
